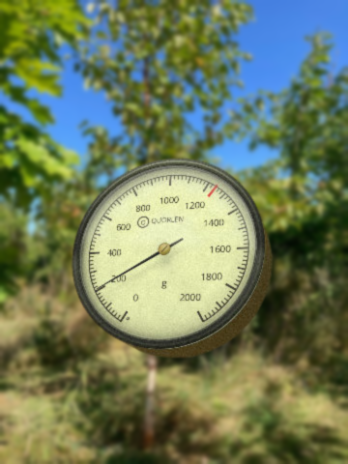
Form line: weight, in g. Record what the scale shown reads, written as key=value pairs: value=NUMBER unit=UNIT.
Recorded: value=200 unit=g
